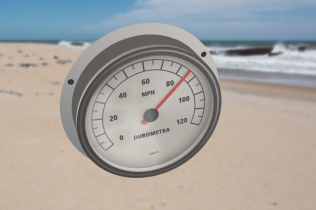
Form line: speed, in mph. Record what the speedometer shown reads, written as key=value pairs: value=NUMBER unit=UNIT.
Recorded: value=85 unit=mph
